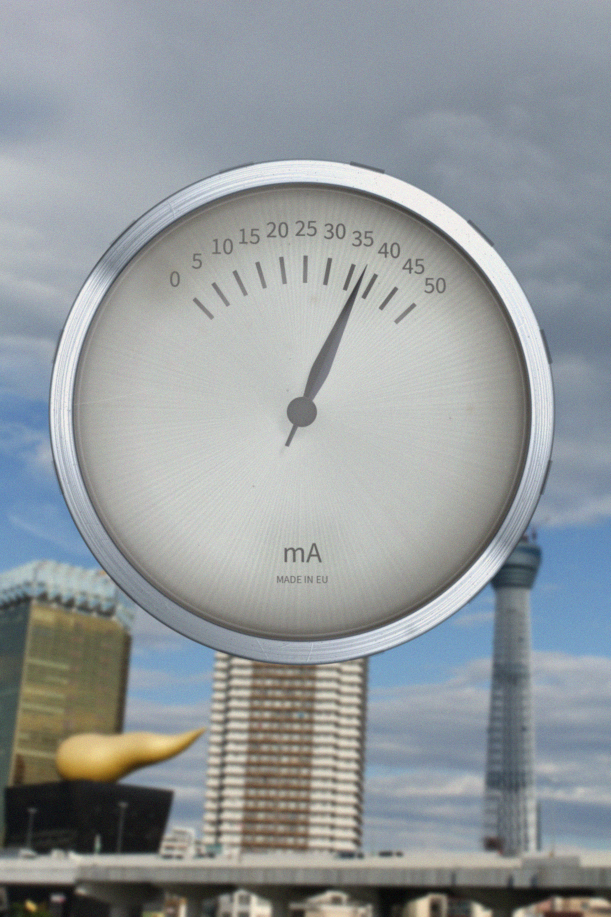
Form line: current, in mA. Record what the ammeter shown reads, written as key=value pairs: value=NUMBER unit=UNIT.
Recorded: value=37.5 unit=mA
